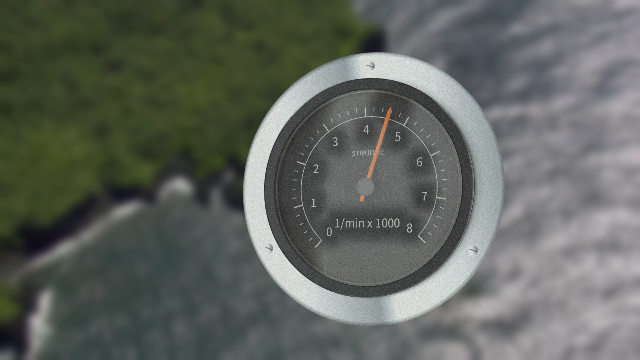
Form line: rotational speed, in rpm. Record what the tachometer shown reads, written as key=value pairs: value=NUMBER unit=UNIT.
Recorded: value=4600 unit=rpm
